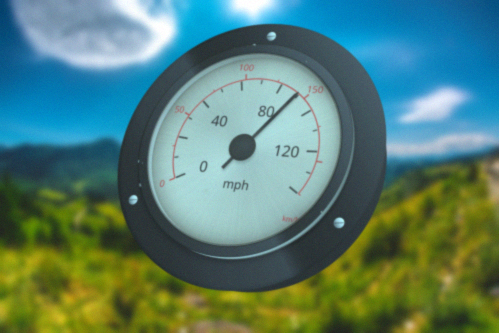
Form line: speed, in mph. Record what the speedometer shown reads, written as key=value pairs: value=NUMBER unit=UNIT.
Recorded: value=90 unit=mph
